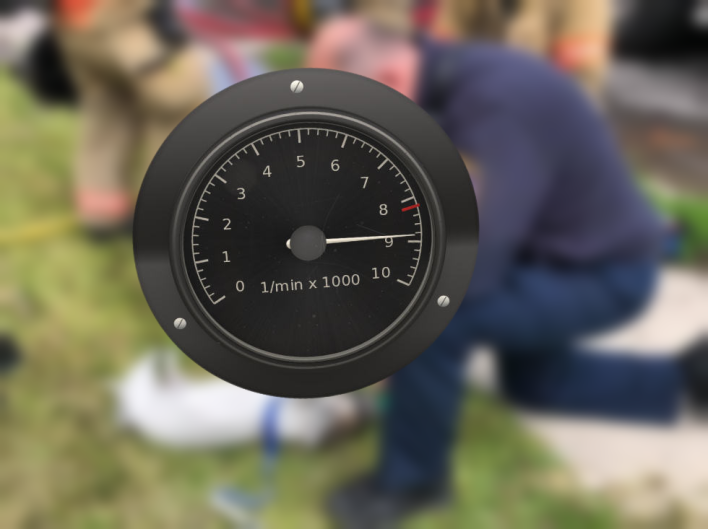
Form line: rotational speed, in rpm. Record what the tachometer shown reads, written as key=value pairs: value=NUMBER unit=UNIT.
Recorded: value=8800 unit=rpm
